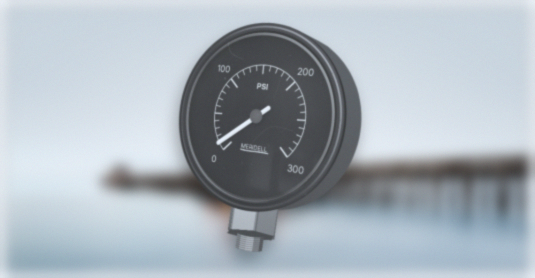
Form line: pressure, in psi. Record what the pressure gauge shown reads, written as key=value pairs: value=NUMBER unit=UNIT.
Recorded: value=10 unit=psi
